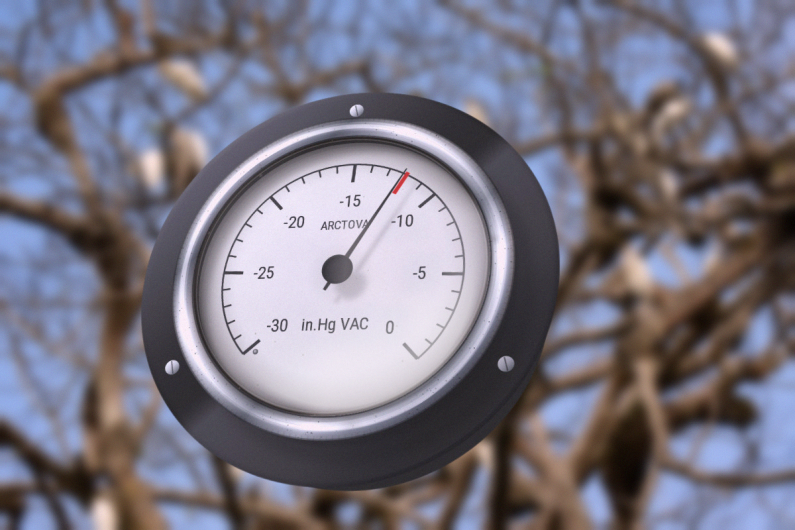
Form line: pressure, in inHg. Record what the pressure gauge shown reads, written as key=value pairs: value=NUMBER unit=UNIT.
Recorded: value=-12 unit=inHg
